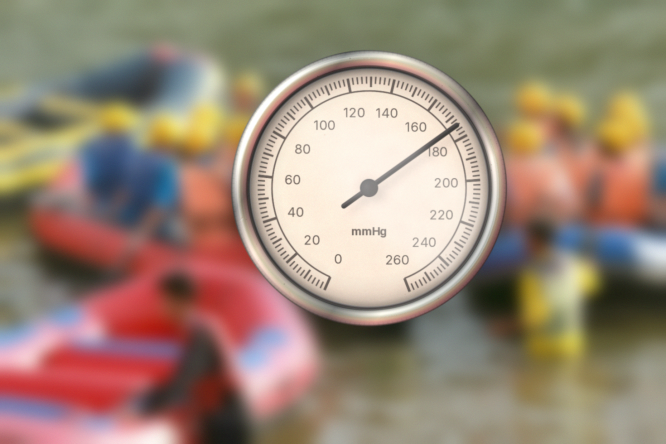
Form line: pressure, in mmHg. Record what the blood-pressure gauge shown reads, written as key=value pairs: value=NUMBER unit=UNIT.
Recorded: value=174 unit=mmHg
